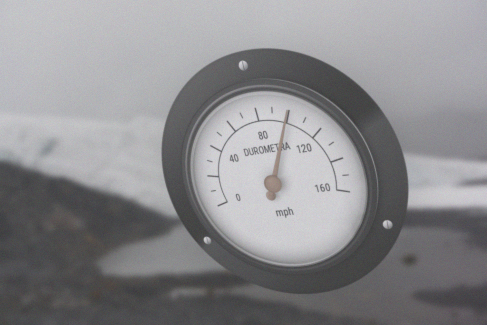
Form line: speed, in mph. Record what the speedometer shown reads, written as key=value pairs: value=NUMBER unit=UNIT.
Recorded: value=100 unit=mph
